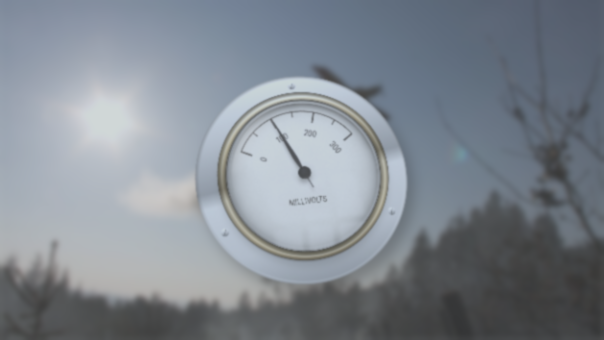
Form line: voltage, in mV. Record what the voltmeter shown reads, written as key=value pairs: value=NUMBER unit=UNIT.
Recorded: value=100 unit=mV
